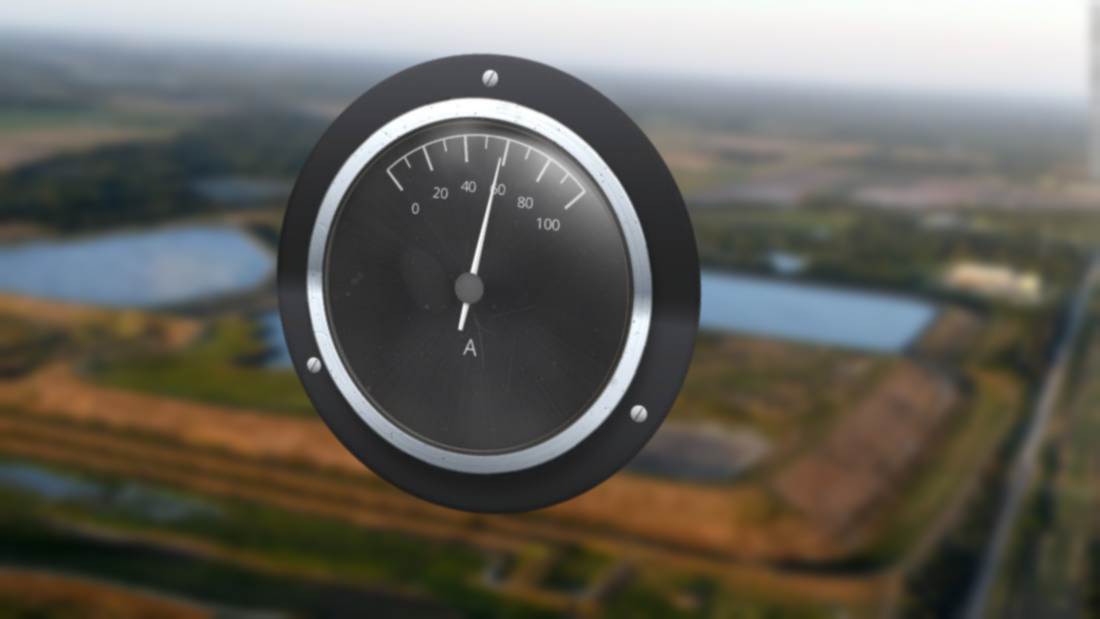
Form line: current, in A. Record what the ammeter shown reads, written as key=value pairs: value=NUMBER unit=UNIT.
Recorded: value=60 unit=A
